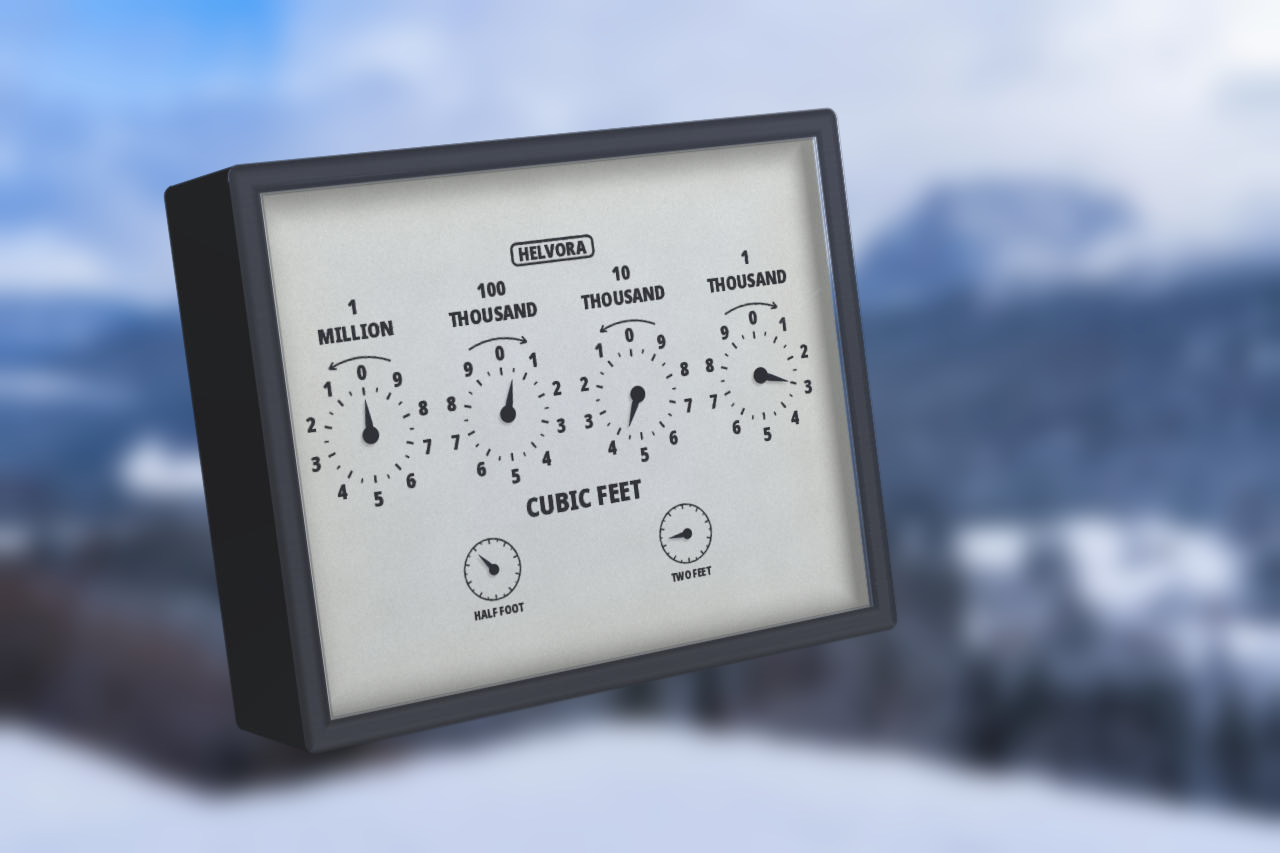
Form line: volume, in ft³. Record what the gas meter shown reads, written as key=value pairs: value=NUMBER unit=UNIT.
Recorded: value=4300 unit=ft³
